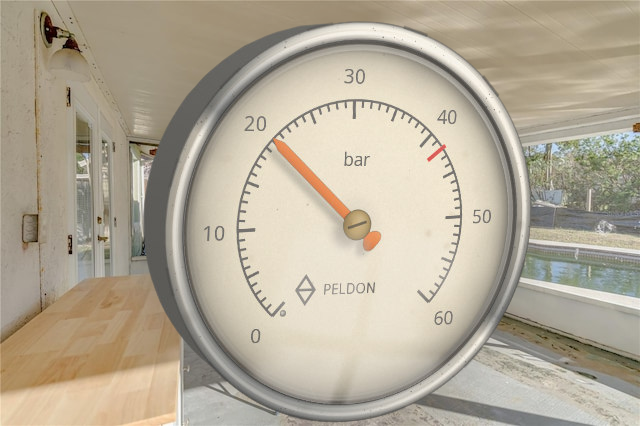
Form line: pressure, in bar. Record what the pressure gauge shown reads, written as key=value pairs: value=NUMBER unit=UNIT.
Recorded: value=20 unit=bar
